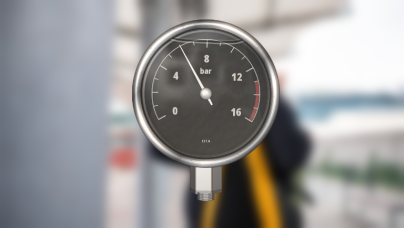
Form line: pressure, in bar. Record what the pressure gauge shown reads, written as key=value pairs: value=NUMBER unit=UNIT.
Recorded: value=6 unit=bar
